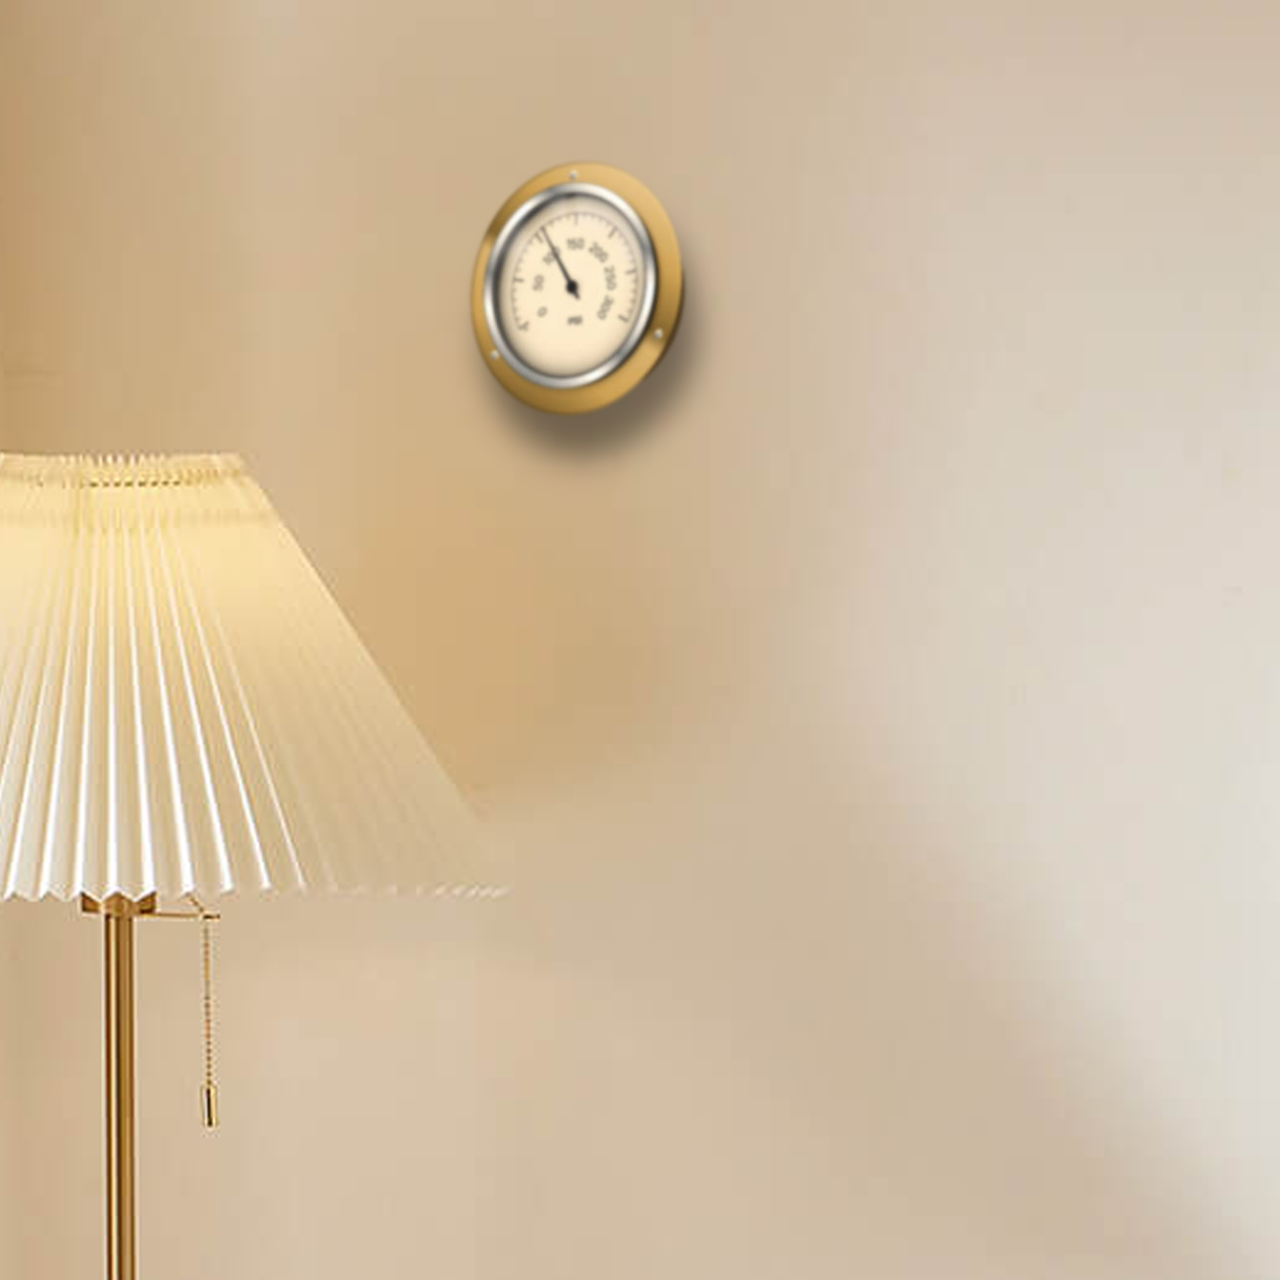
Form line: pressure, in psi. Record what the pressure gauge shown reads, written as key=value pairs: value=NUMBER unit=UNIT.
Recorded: value=110 unit=psi
